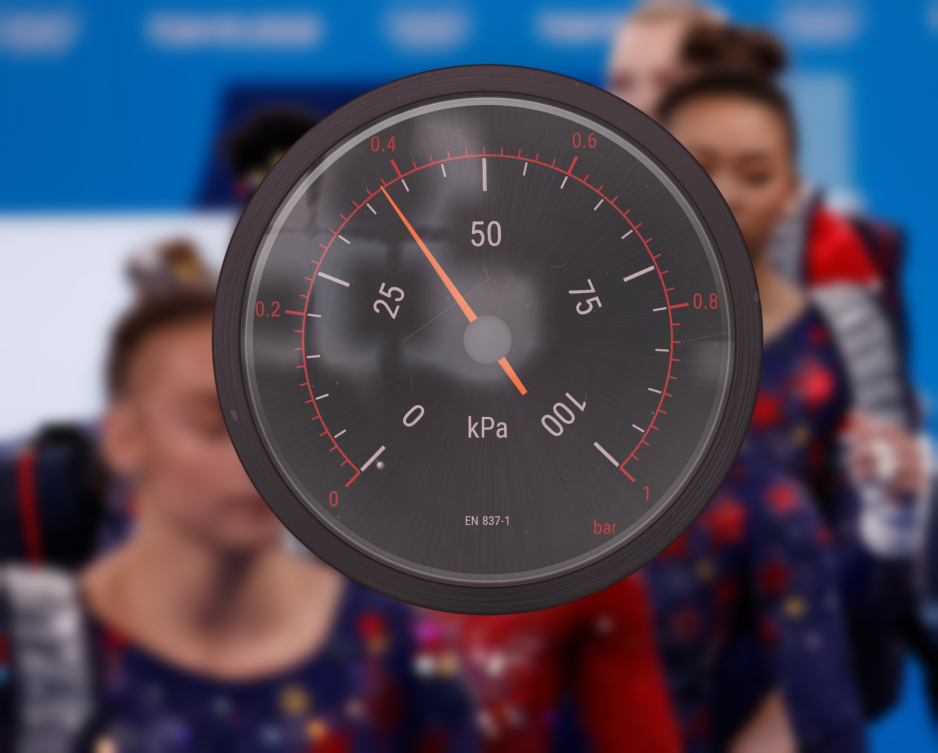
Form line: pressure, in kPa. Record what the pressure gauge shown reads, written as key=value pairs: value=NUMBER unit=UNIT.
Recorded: value=37.5 unit=kPa
